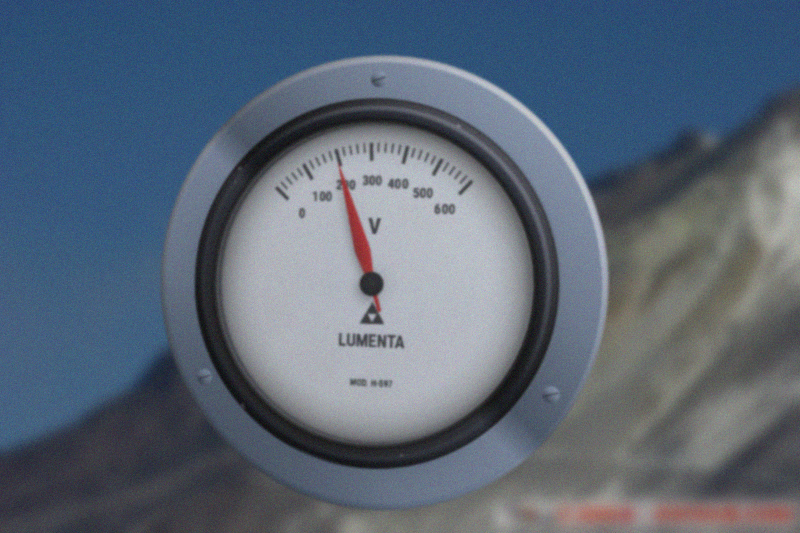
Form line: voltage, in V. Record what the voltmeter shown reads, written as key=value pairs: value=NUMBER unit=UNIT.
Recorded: value=200 unit=V
